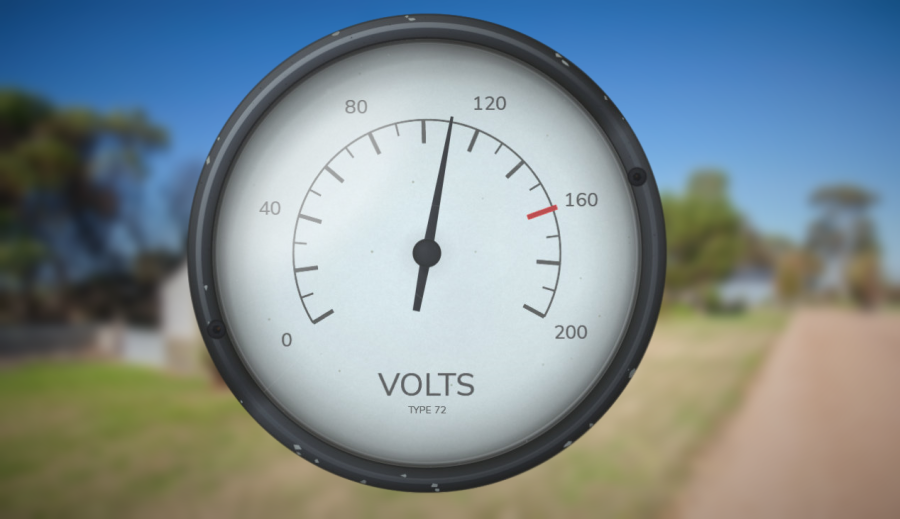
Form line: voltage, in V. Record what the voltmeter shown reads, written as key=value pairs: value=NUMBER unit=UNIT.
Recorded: value=110 unit=V
